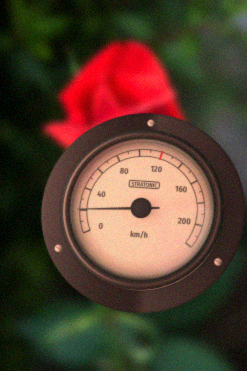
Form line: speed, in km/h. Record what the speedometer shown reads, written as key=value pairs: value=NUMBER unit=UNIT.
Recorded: value=20 unit=km/h
